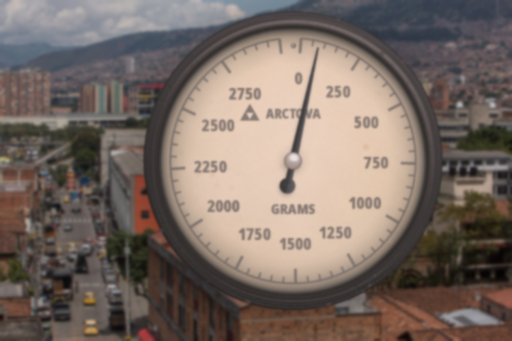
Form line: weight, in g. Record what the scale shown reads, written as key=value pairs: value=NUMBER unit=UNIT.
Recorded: value=75 unit=g
